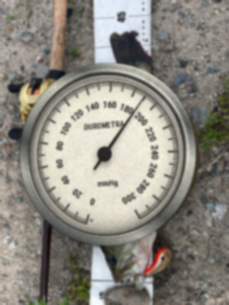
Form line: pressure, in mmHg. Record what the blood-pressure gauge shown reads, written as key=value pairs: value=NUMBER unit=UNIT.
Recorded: value=190 unit=mmHg
